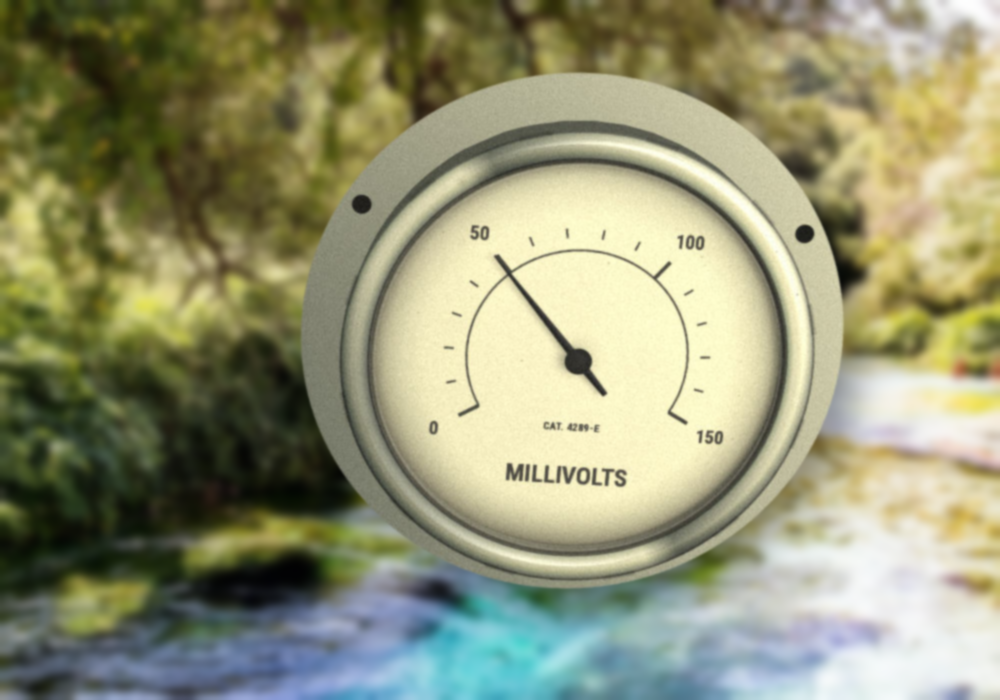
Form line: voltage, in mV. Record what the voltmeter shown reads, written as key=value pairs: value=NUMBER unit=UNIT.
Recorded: value=50 unit=mV
